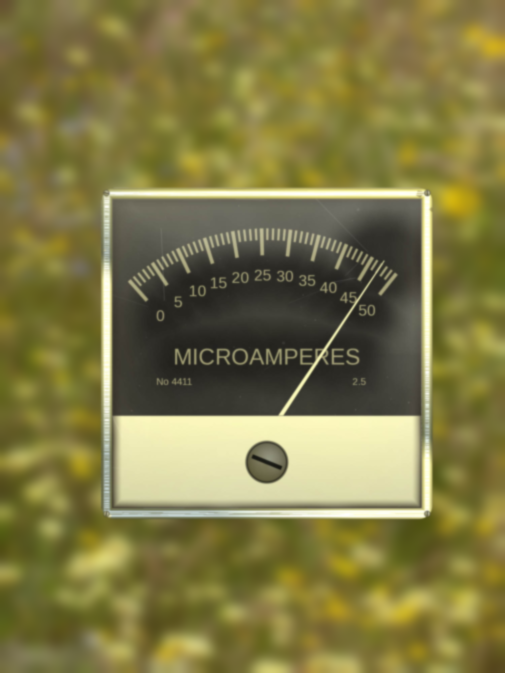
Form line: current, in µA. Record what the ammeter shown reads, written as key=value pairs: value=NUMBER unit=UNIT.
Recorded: value=47 unit=µA
